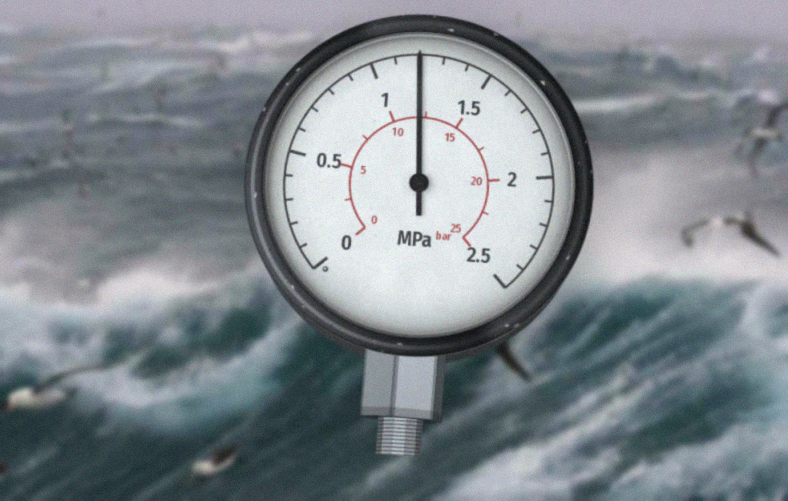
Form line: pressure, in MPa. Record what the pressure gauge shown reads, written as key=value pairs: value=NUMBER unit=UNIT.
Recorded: value=1.2 unit=MPa
